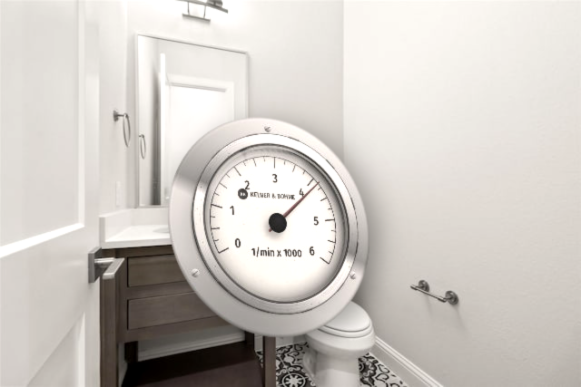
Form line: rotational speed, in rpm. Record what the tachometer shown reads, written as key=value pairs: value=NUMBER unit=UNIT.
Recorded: value=4125 unit=rpm
